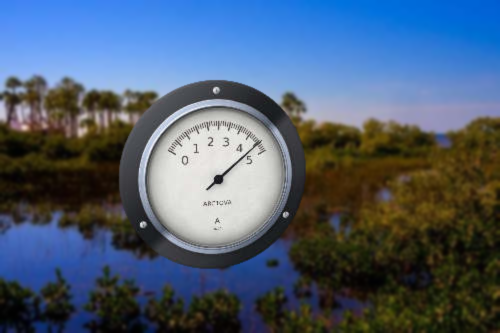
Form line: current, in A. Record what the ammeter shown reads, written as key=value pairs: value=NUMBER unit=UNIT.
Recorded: value=4.5 unit=A
